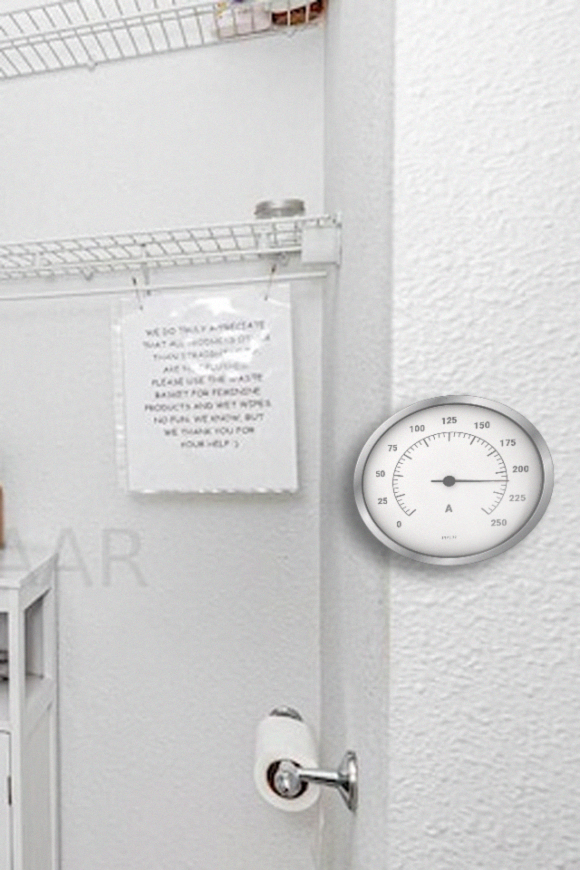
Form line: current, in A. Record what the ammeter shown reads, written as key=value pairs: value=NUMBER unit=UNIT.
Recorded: value=210 unit=A
